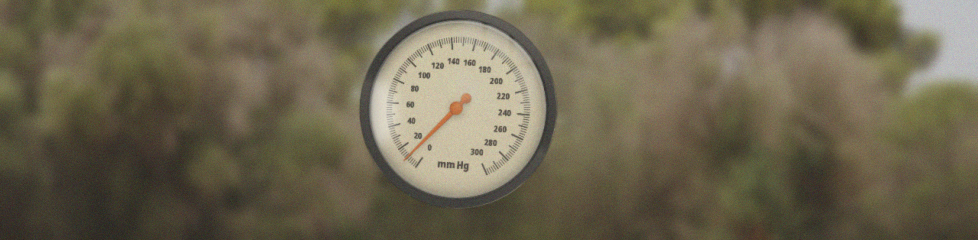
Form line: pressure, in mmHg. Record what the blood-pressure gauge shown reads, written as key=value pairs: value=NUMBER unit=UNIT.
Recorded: value=10 unit=mmHg
